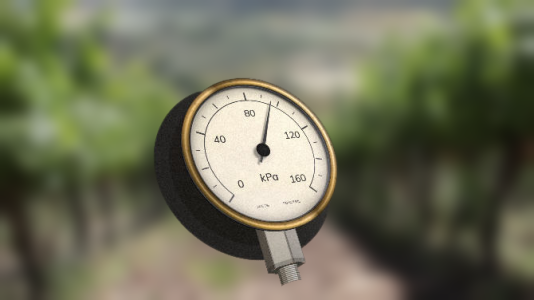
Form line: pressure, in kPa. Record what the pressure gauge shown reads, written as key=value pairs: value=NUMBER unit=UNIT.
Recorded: value=95 unit=kPa
